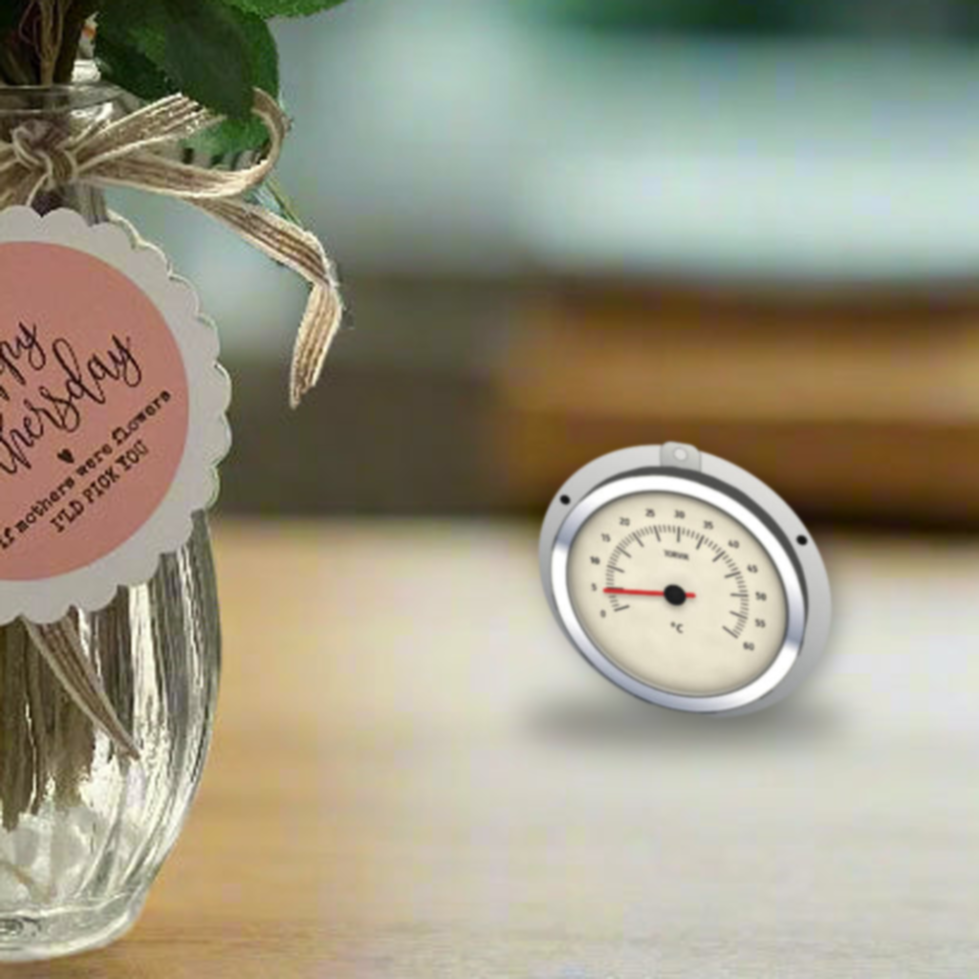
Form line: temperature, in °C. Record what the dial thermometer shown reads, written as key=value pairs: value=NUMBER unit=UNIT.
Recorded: value=5 unit=°C
